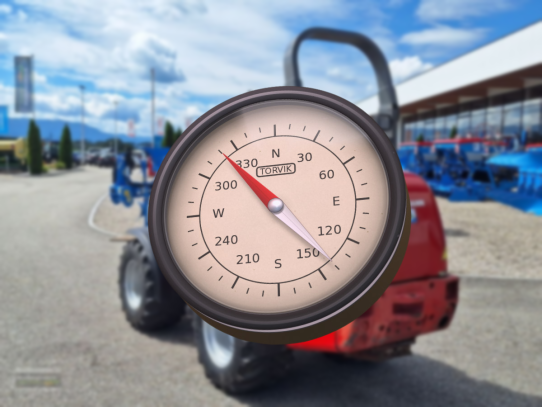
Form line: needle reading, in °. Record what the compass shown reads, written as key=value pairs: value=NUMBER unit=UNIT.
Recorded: value=320 unit=°
